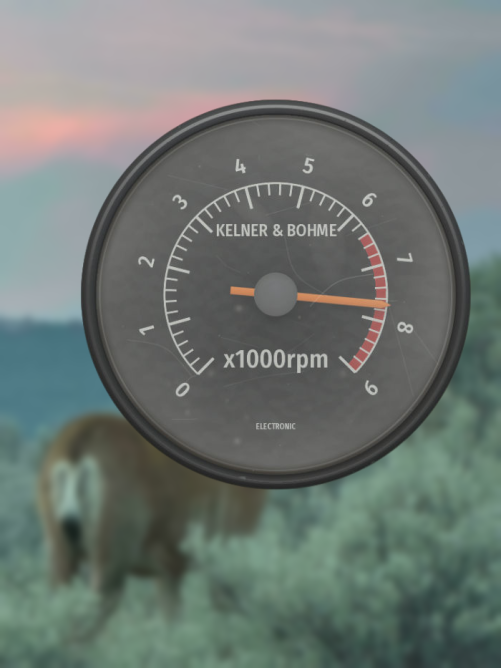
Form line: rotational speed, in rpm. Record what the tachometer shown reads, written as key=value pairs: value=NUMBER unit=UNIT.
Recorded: value=7700 unit=rpm
